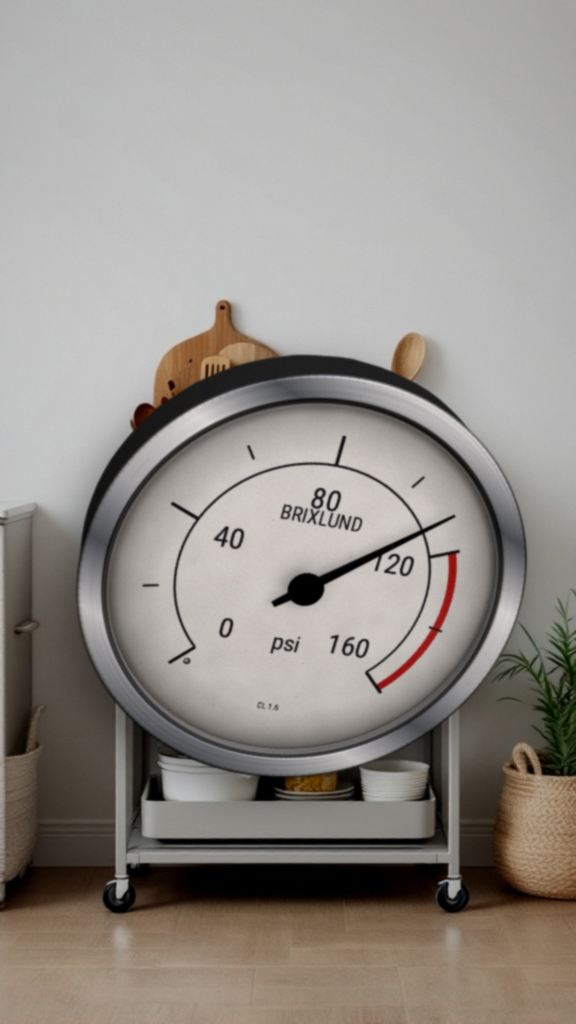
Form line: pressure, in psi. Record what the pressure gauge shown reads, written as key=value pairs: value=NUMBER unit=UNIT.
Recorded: value=110 unit=psi
